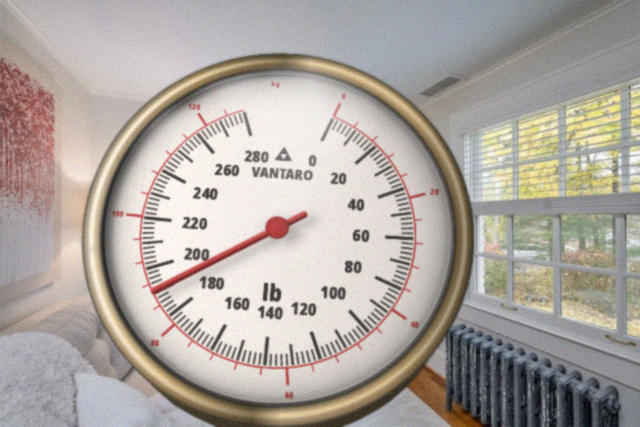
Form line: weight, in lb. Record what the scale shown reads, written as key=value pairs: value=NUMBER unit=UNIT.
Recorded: value=190 unit=lb
